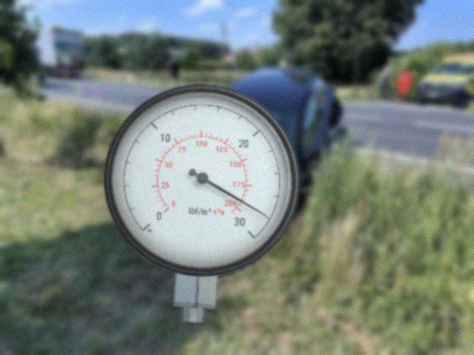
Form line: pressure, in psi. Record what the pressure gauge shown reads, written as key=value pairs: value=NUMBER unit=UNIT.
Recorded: value=28 unit=psi
